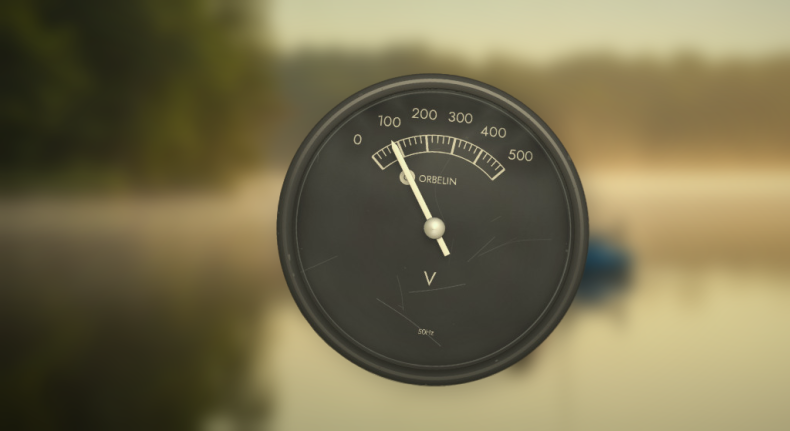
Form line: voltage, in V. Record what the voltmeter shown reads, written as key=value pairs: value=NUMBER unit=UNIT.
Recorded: value=80 unit=V
